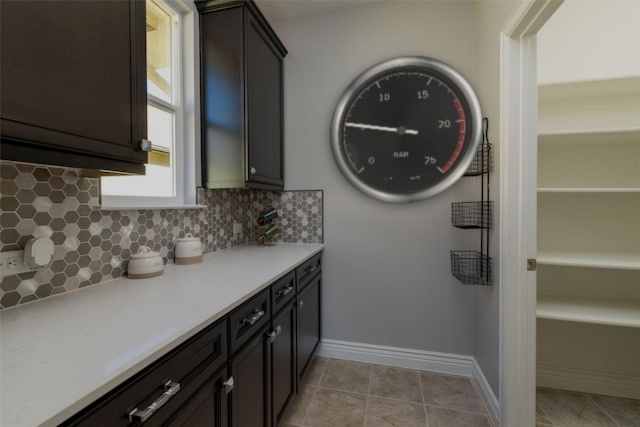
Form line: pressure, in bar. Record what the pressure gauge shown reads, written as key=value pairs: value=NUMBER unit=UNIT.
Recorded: value=5 unit=bar
